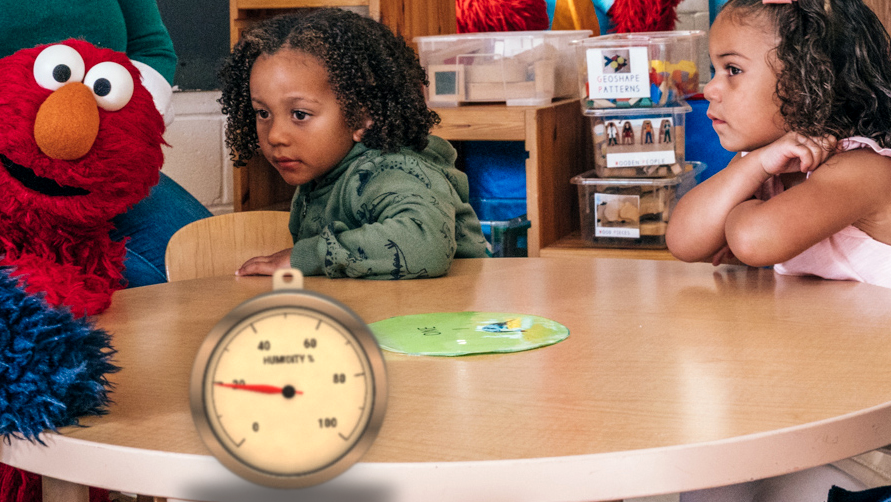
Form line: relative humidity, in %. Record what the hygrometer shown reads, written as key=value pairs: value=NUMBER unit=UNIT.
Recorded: value=20 unit=%
